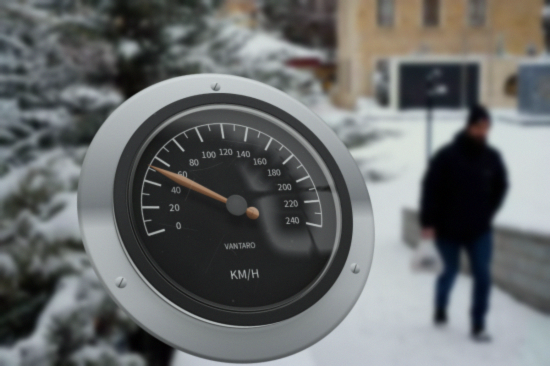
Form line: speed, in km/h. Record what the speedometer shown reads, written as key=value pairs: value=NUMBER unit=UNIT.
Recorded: value=50 unit=km/h
